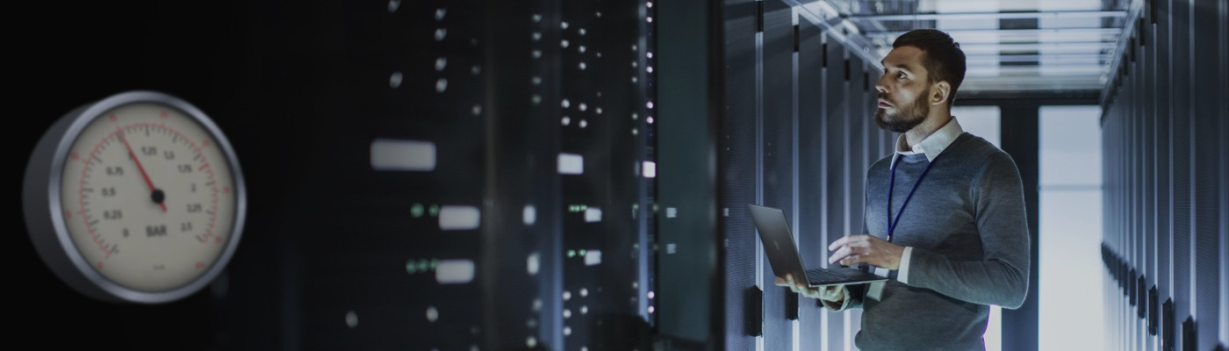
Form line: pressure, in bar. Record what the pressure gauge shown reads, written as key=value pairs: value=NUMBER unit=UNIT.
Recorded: value=1 unit=bar
